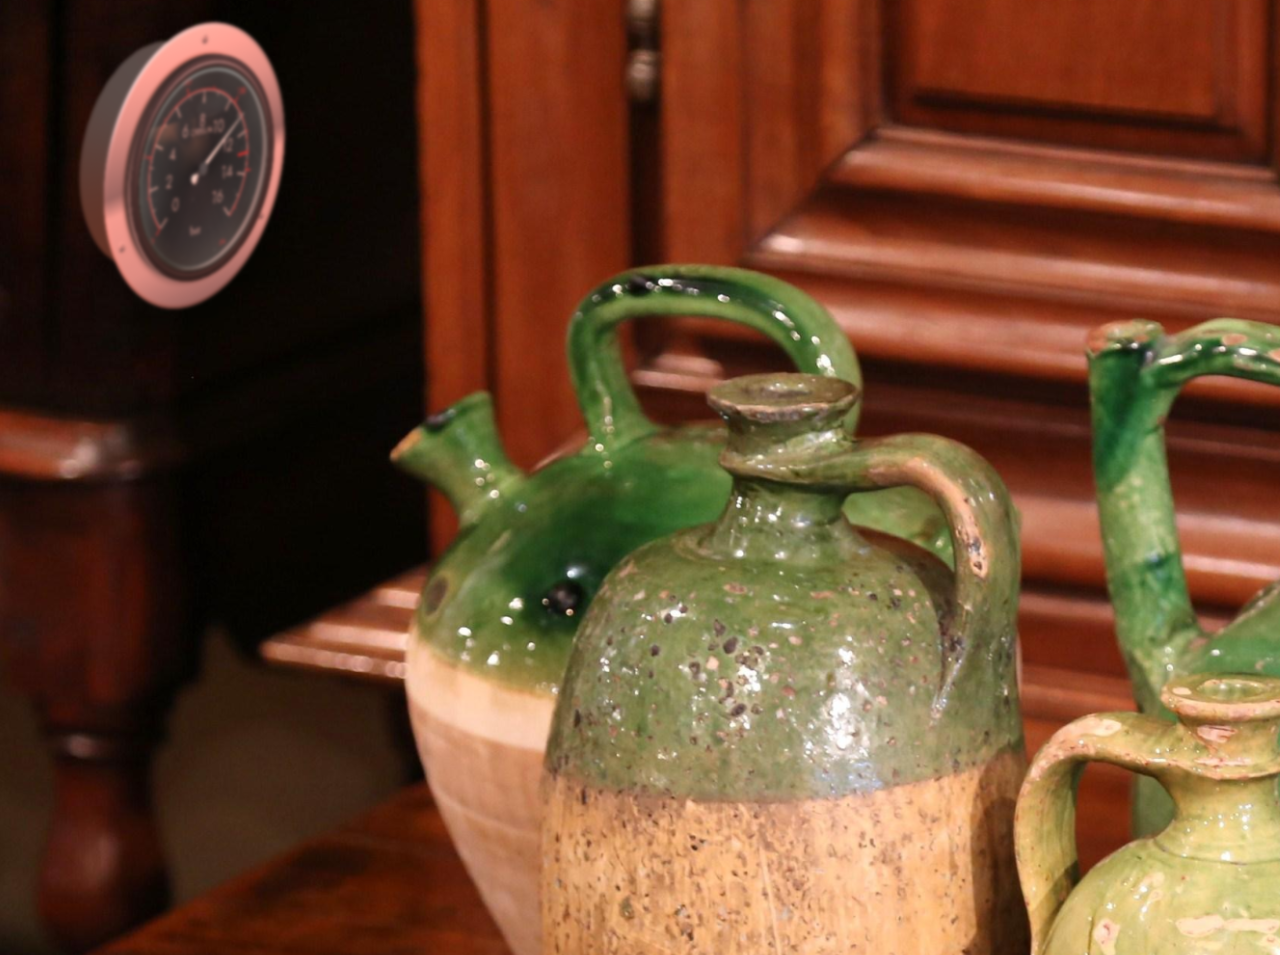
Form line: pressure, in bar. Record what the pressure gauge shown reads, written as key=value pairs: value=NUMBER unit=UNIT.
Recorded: value=11 unit=bar
